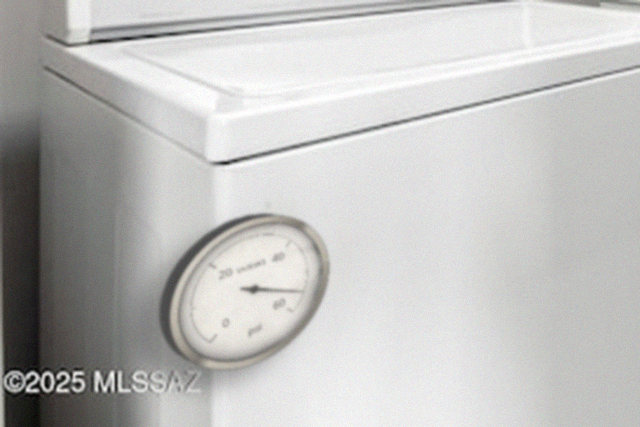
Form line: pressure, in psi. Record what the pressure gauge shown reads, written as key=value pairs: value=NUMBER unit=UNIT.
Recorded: value=55 unit=psi
